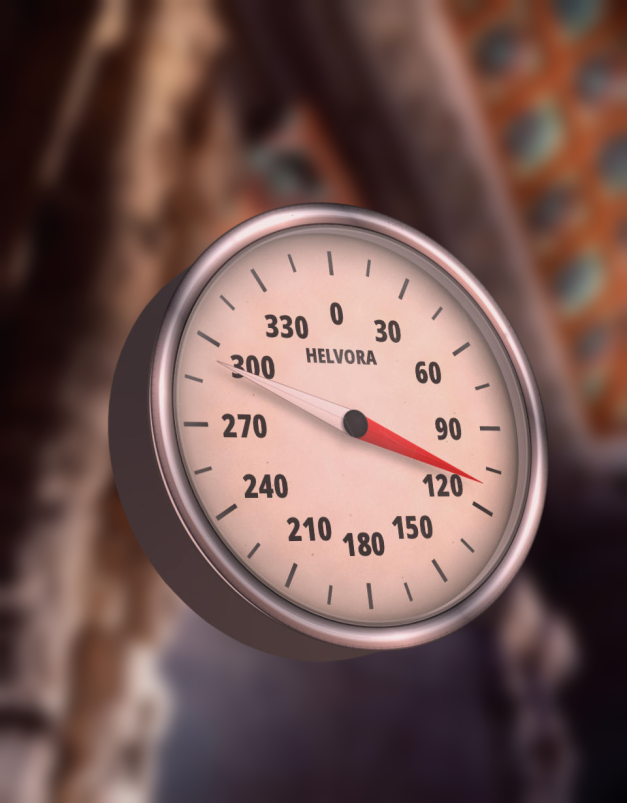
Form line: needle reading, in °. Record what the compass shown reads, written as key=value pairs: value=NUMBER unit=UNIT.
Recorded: value=112.5 unit=°
